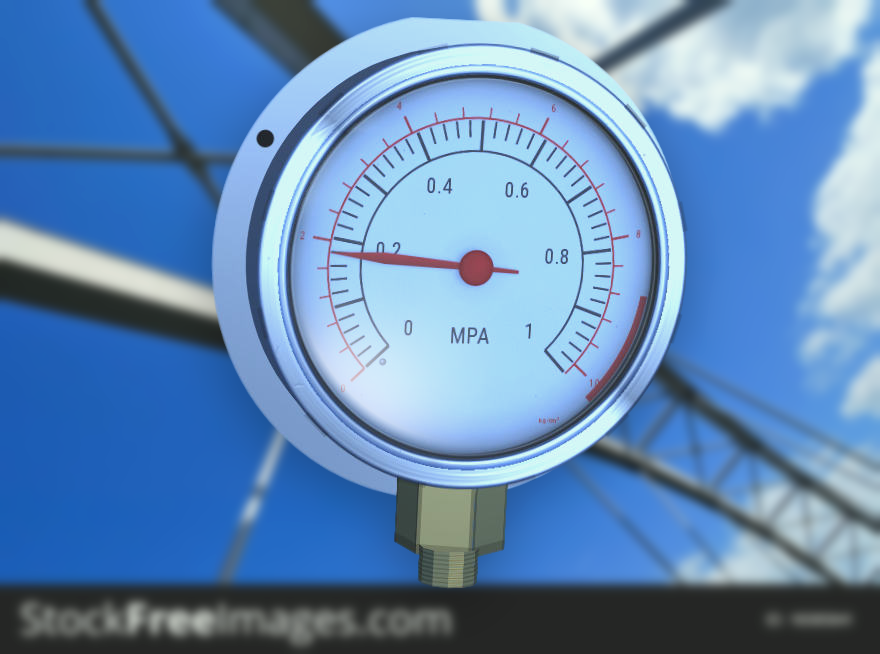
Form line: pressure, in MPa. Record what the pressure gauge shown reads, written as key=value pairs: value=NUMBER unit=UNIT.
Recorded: value=0.18 unit=MPa
